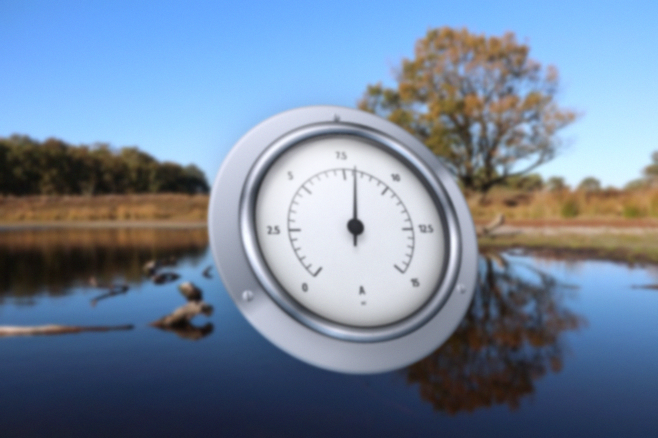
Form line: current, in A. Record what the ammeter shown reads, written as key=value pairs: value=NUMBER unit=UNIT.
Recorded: value=8 unit=A
